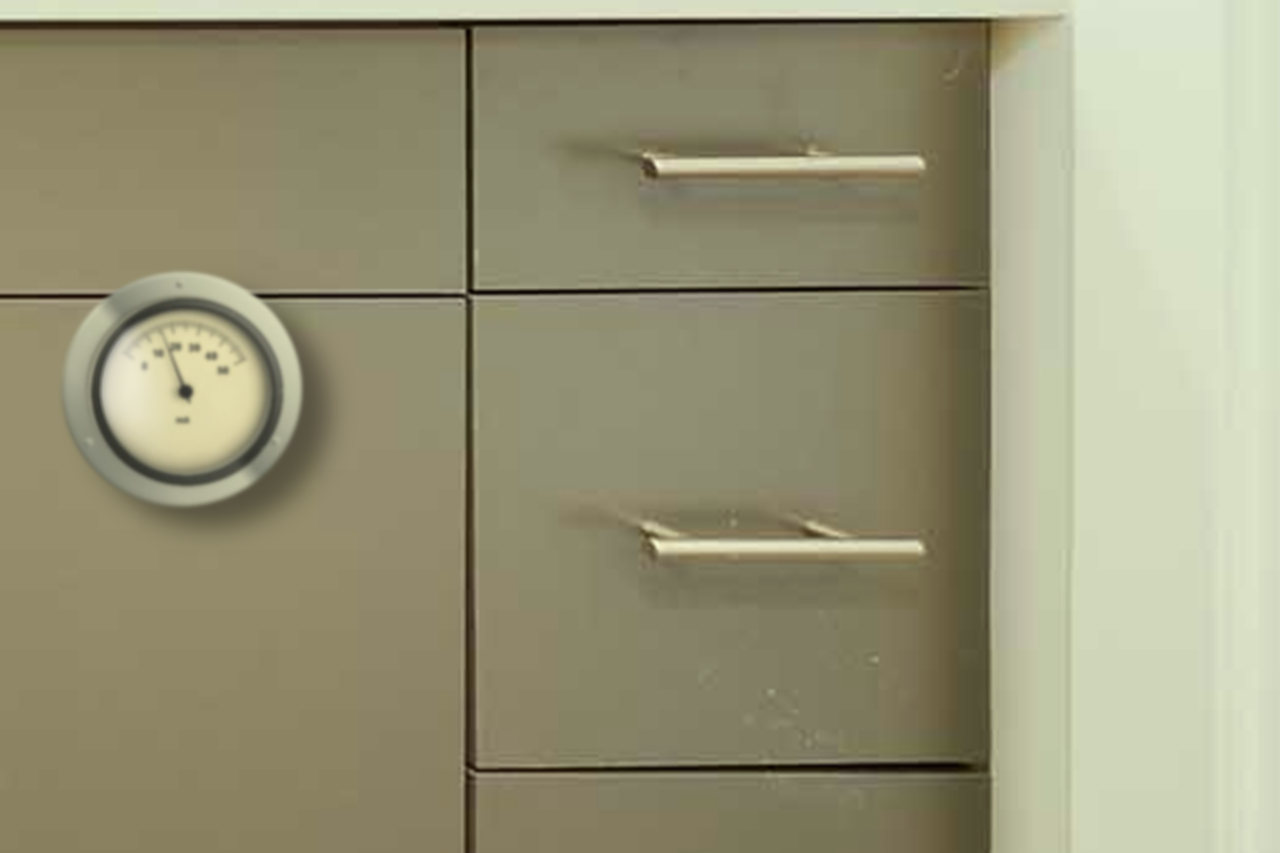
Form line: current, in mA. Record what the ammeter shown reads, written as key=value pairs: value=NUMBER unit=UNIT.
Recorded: value=15 unit=mA
